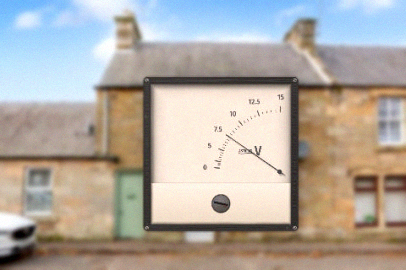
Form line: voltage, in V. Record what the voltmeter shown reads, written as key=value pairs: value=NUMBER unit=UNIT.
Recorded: value=7.5 unit=V
